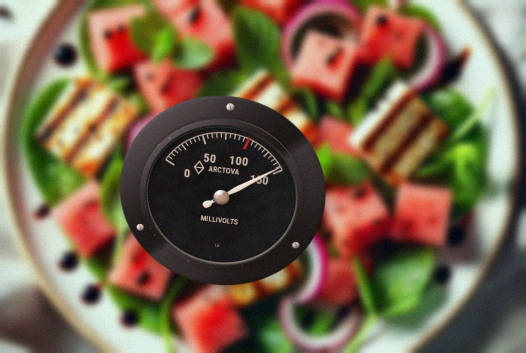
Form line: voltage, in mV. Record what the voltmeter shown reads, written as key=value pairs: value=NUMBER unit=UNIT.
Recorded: value=145 unit=mV
